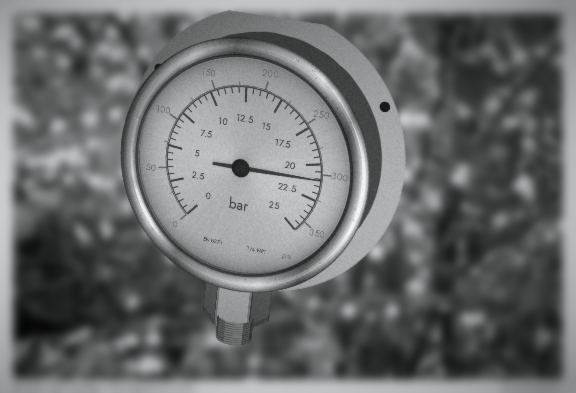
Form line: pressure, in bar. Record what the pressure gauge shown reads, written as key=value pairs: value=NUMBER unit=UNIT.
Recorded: value=21 unit=bar
